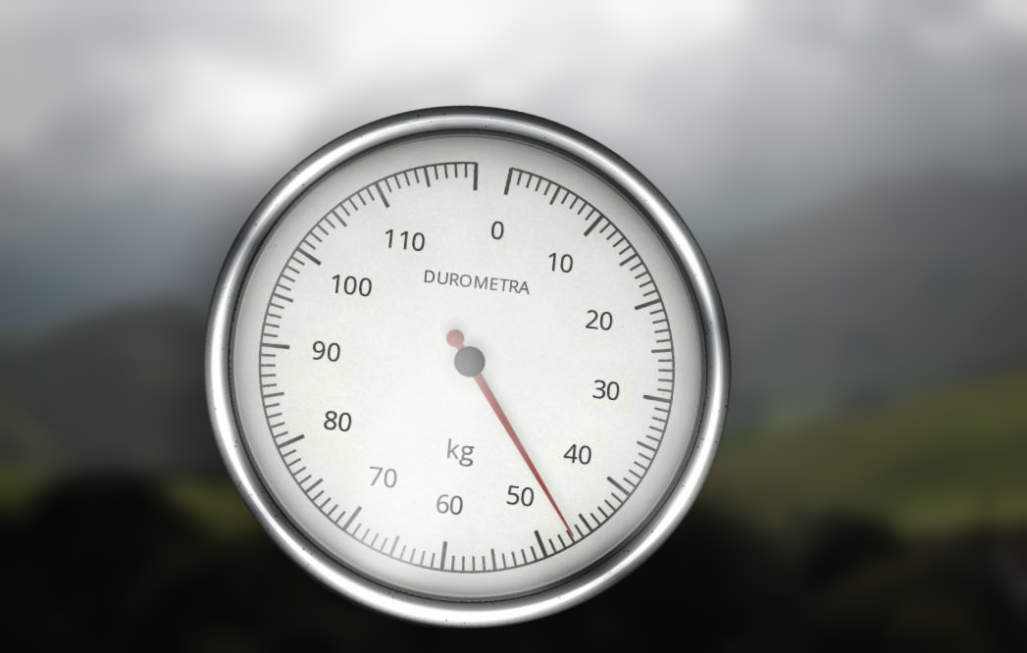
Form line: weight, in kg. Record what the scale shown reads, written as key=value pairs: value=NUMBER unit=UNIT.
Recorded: value=47 unit=kg
